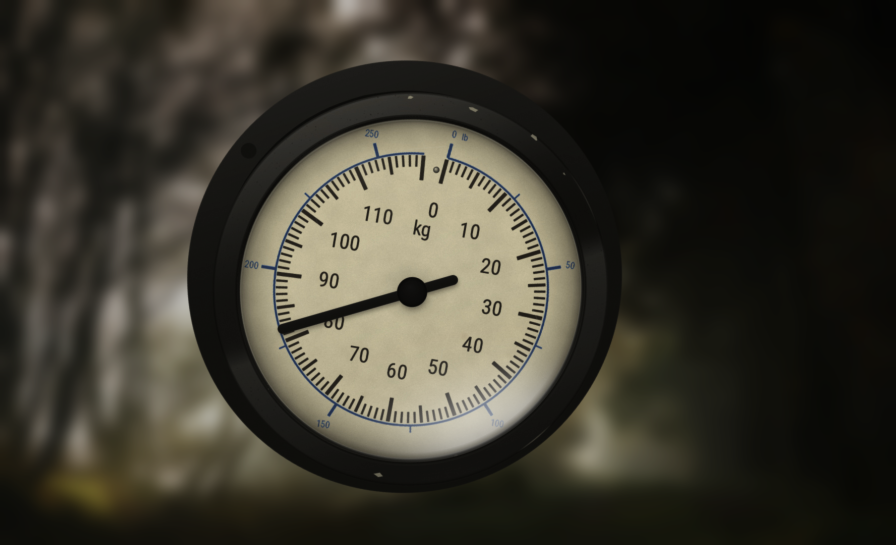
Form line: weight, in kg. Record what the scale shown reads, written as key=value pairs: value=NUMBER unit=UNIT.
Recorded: value=82 unit=kg
